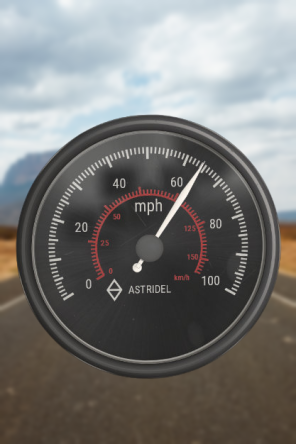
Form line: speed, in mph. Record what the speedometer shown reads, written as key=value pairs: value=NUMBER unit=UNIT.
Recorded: value=64 unit=mph
